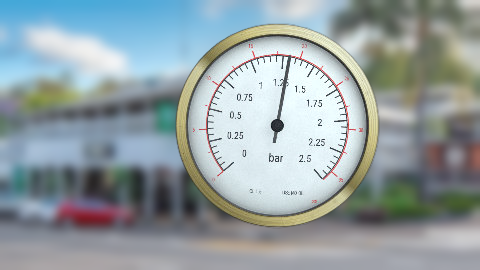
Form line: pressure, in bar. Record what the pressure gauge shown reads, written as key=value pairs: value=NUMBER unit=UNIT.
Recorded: value=1.3 unit=bar
